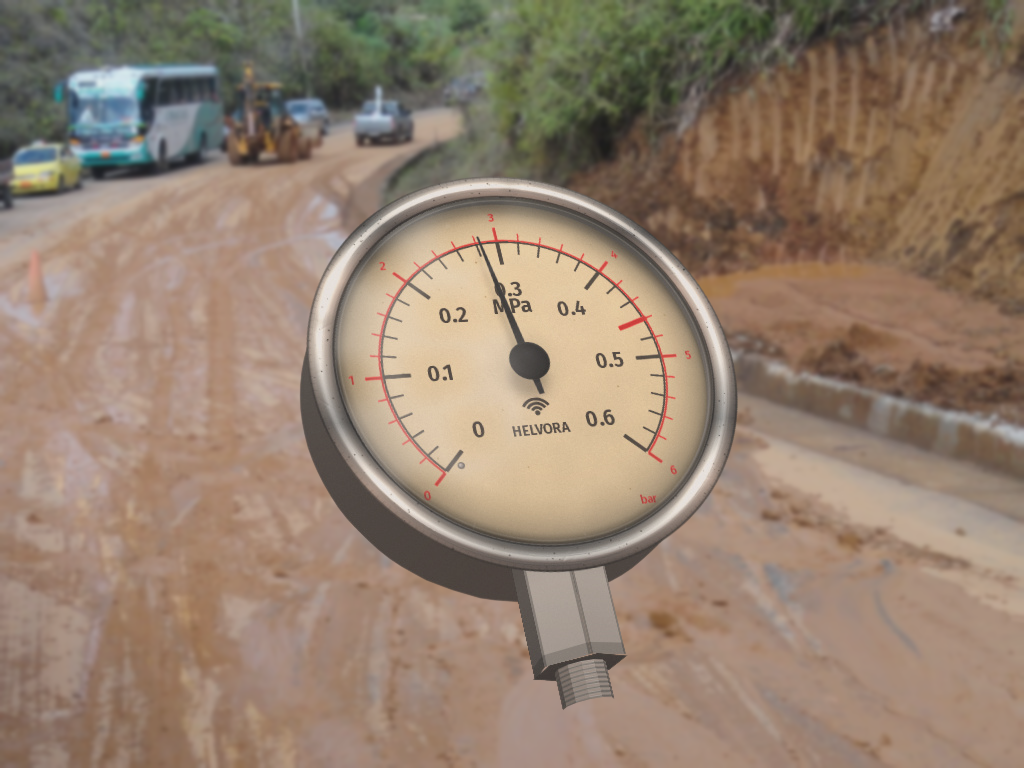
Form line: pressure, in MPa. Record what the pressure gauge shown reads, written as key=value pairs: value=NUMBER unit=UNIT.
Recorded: value=0.28 unit=MPa
